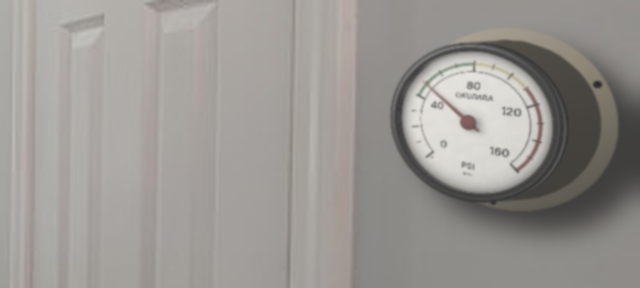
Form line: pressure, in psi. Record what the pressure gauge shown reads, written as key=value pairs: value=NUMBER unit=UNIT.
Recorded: value=50 unit=psi
